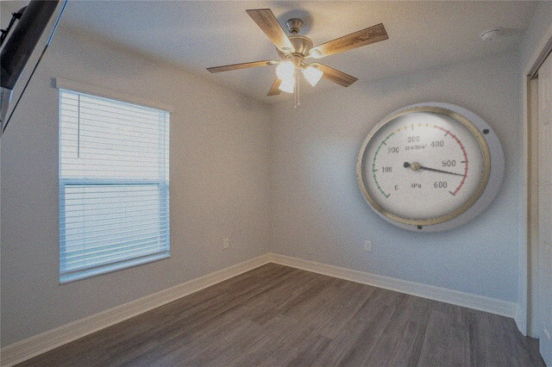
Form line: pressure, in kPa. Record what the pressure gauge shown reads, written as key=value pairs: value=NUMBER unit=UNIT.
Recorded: value=540 unit=kPa
